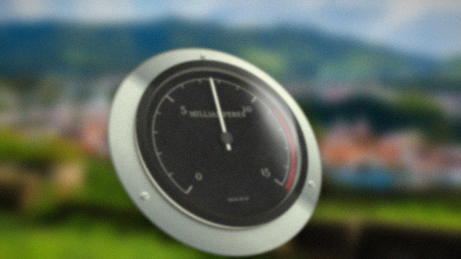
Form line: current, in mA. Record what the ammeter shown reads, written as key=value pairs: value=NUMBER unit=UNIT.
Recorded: value=7.5 unit=mA
